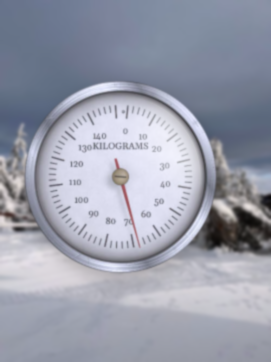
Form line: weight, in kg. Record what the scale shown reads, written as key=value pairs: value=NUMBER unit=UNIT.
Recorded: value=68 unit=kg
